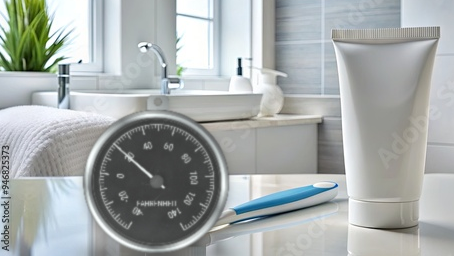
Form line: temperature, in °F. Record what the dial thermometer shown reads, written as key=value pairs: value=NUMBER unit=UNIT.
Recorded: value=20 unit=°F
